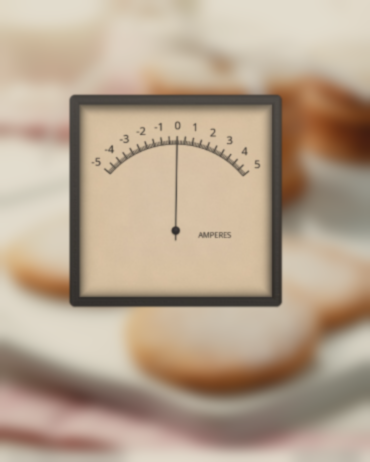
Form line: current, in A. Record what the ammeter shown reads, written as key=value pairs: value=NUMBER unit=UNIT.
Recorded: value=0 unit=A
